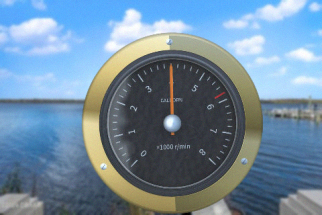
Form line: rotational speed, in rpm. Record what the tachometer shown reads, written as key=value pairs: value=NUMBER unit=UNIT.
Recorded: value=4000 unit=rpm
